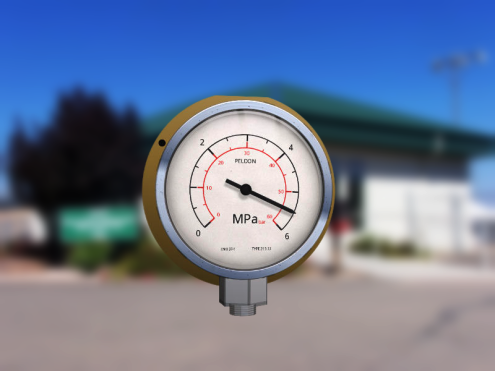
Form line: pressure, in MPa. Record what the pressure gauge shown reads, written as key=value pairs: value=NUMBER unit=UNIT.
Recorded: value=5.5 unit=MPa
